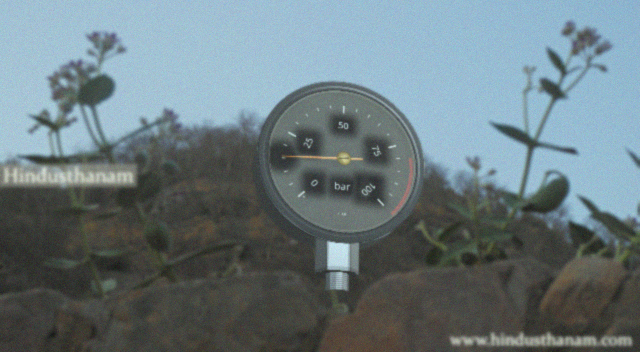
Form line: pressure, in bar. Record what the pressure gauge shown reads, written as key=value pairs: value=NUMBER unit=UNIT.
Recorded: value=15 unit=bar
